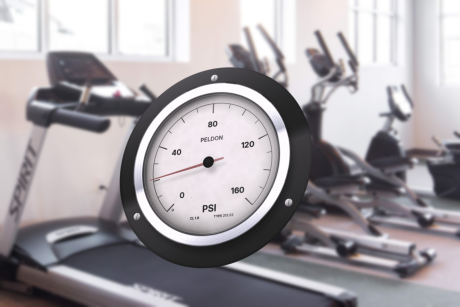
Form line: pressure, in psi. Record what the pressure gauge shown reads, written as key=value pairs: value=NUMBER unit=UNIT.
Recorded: value=20 unit=psi
